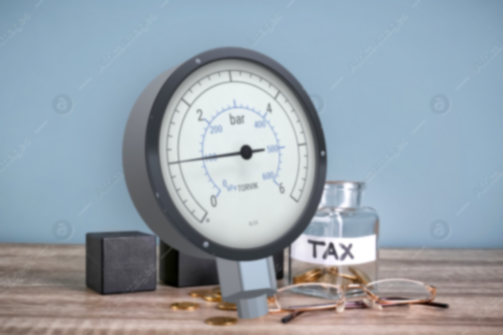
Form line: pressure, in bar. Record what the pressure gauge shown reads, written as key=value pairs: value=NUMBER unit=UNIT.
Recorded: value=1 unit=bar
